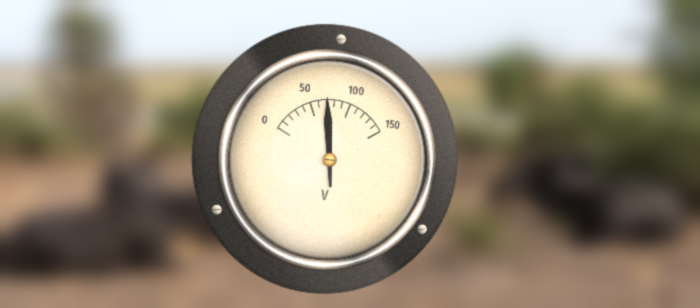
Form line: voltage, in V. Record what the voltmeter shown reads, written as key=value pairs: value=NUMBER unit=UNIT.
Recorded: value=70 unit=V
